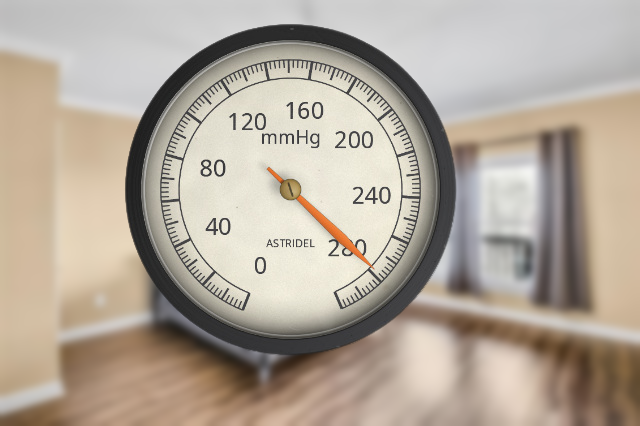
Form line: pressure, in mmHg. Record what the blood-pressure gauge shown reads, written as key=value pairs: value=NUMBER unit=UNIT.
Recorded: value=278 unit=mmHg
